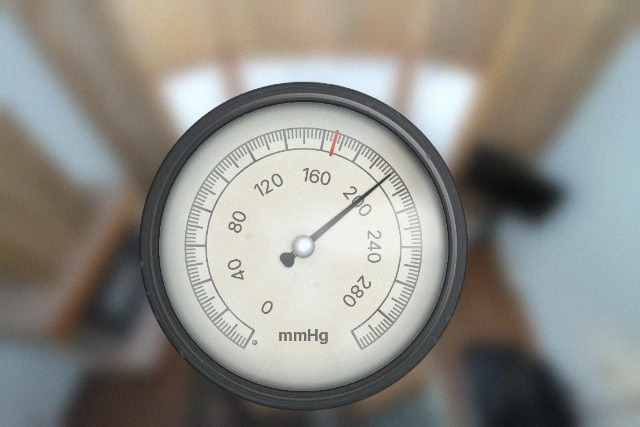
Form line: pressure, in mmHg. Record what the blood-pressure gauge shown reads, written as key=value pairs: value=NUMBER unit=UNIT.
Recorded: value=200 unit=mmHg
